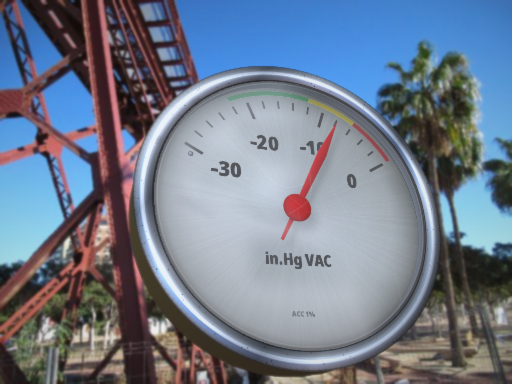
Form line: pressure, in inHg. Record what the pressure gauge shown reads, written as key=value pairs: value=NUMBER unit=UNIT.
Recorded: value=-8 unit=inHg
